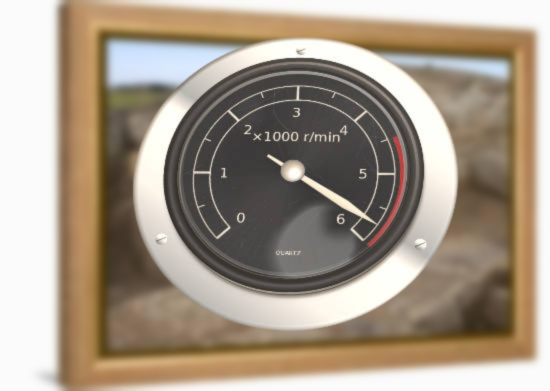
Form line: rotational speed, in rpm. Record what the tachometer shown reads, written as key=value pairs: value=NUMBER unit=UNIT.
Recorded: value=5750 unit=rpm
